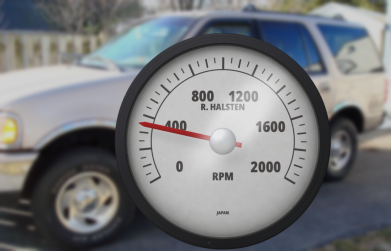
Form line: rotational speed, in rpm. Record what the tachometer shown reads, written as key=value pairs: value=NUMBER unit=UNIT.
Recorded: value=350 unit=rpm
